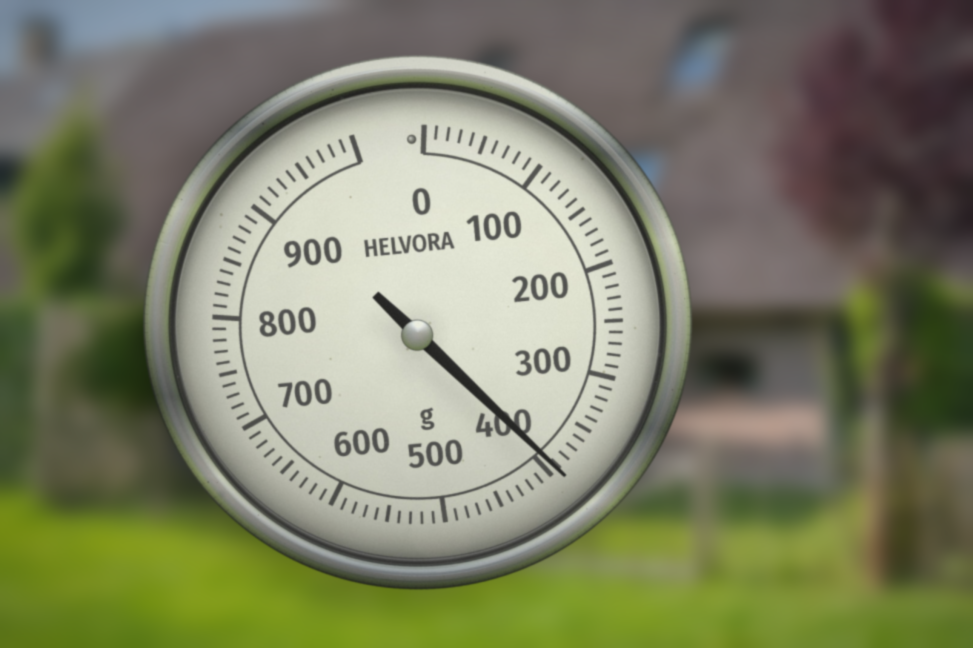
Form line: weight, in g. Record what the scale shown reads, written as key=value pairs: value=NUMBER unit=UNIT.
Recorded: value=390 unit=g
